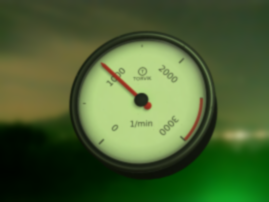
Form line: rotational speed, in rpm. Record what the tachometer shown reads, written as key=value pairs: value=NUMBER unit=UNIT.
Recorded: value=1000 unit=rpm
